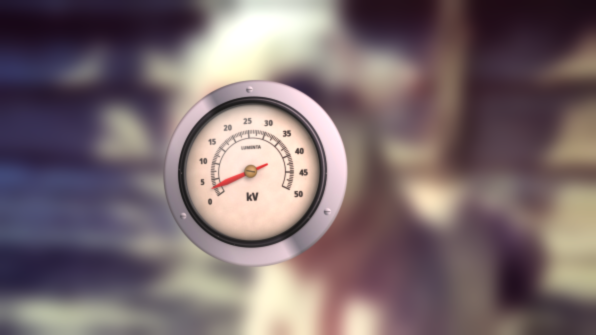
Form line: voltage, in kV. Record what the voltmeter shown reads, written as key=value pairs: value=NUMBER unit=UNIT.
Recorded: value=2.5 unit=kV
